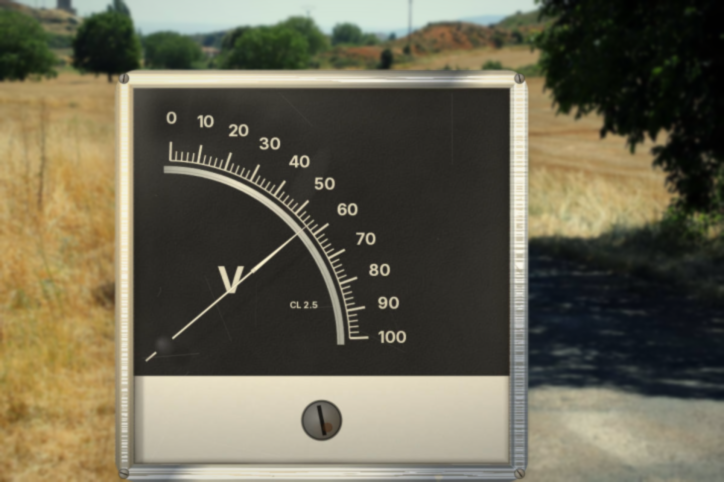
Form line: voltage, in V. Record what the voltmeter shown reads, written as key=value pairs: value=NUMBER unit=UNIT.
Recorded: value=56 unit=V
